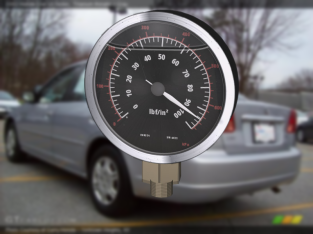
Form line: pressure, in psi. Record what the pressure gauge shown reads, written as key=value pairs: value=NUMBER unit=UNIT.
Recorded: value=94 unit=psi
